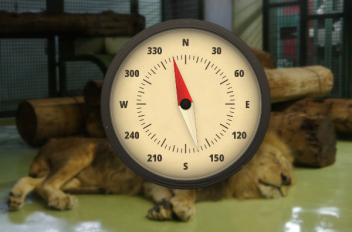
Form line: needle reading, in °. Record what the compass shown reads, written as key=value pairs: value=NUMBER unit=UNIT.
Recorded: value=345 unit=°
